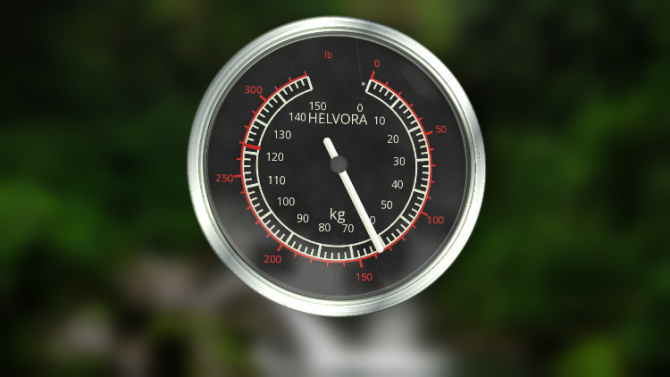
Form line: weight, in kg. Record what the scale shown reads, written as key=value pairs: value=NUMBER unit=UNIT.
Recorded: value=62 unit=kg
